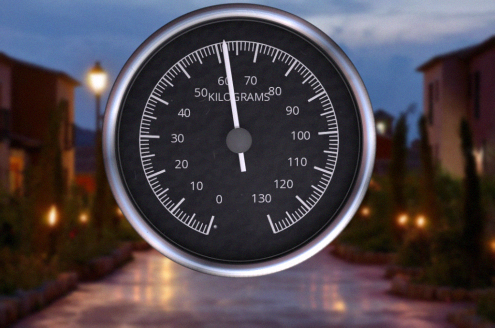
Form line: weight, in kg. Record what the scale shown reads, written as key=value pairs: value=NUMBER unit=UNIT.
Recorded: value=62 unit=kg
